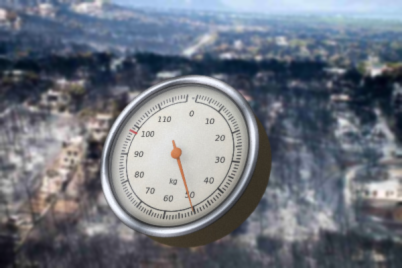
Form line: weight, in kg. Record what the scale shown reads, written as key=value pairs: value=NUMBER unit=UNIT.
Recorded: value=50 unit=kg
